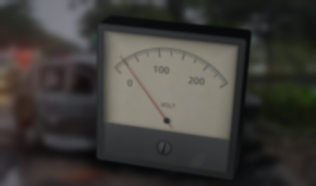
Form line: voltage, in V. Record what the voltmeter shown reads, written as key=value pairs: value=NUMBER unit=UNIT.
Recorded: value=25 unit=V
